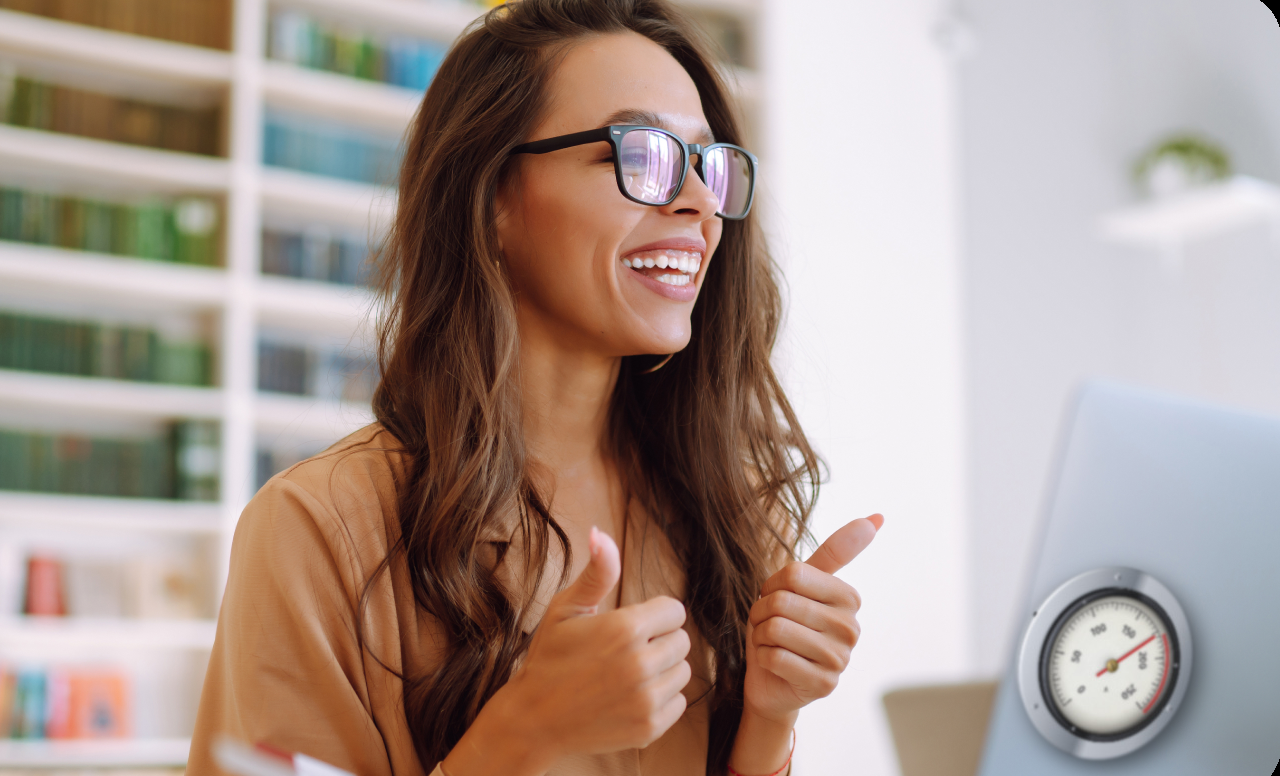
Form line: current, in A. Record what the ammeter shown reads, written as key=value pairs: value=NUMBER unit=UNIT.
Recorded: value=175 unit=A
